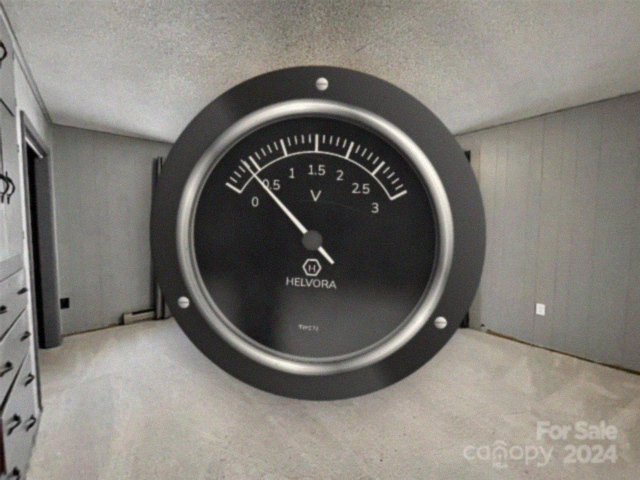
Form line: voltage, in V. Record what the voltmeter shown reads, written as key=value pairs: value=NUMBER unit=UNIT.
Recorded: value=0.4 unit=V
